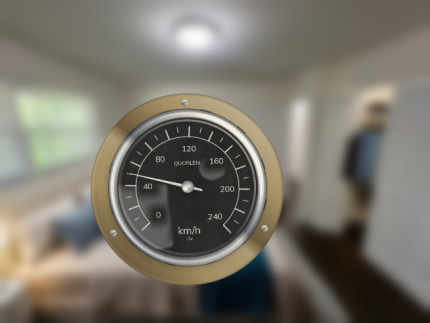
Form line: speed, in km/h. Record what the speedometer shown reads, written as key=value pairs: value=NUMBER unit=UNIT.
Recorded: value=50 unit=km/h
